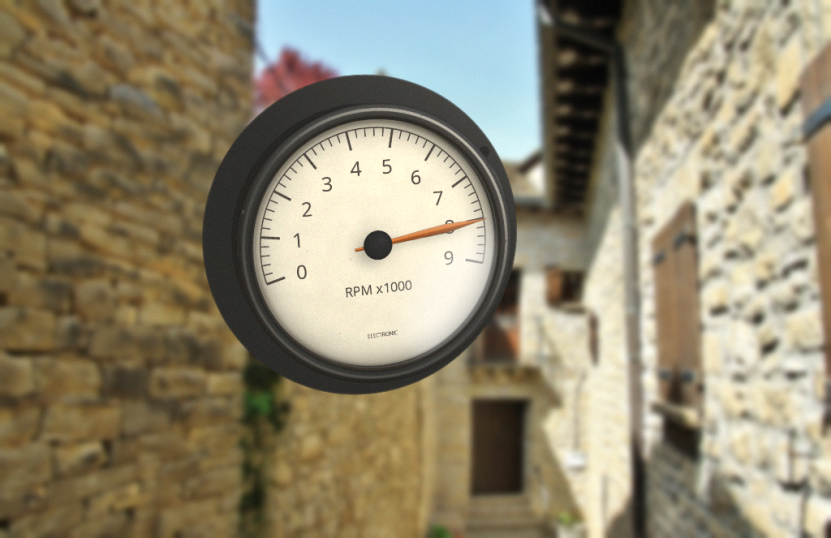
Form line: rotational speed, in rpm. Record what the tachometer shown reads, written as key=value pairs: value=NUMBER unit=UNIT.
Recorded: value=8000 unit=rpm
